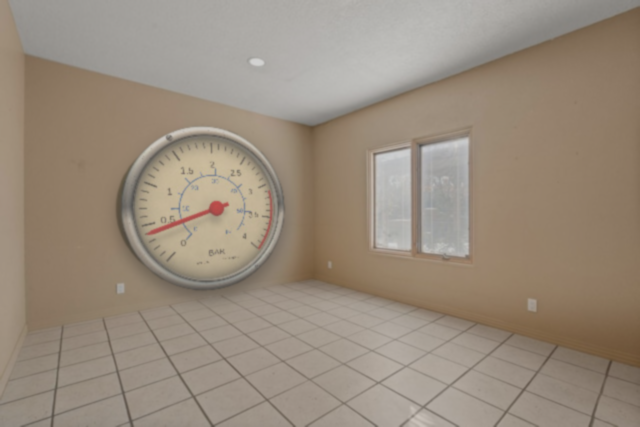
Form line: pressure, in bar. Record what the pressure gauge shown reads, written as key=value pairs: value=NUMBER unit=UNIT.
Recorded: value=0.4 unit=bar
